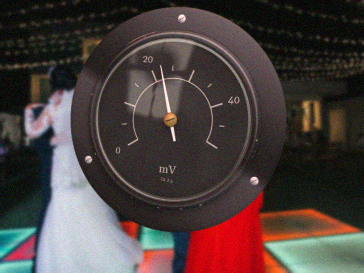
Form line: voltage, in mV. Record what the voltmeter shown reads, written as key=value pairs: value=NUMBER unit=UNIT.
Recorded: value=22.5 unit=mV
